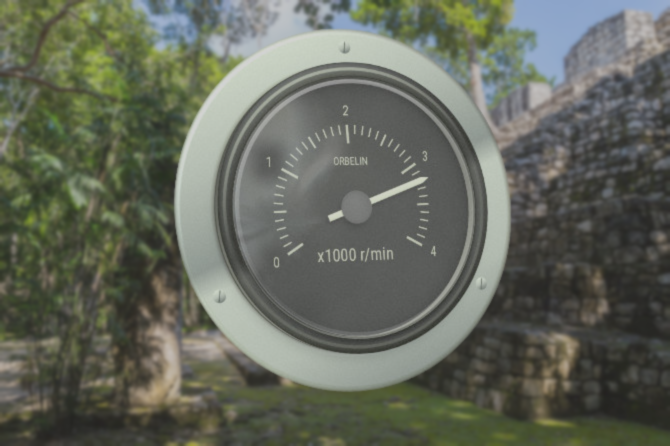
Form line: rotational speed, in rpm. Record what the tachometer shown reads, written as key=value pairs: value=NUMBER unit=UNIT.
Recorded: value=3200 unit=rpm
